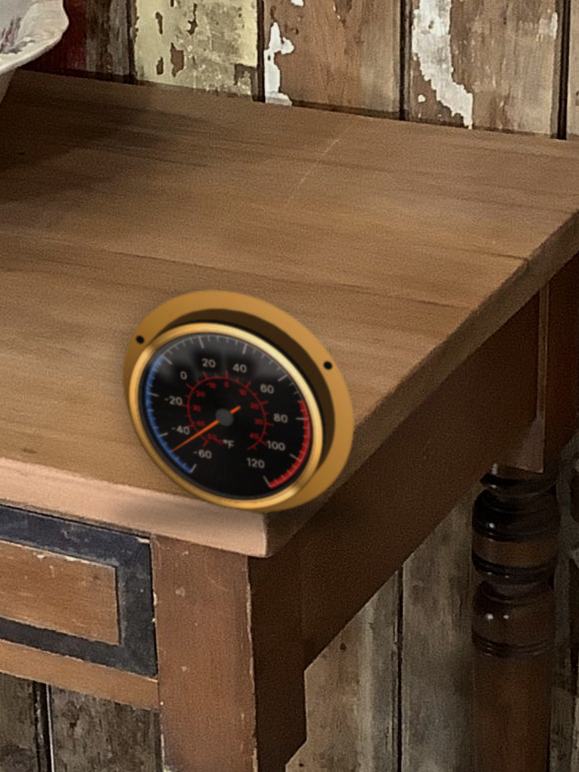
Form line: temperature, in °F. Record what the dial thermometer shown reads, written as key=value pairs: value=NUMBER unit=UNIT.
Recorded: value=-48 unit=°F
